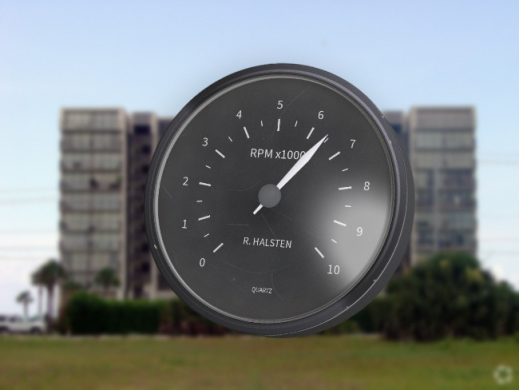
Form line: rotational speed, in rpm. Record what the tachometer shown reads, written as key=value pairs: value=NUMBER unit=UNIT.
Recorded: value=6500 unit=rpm
